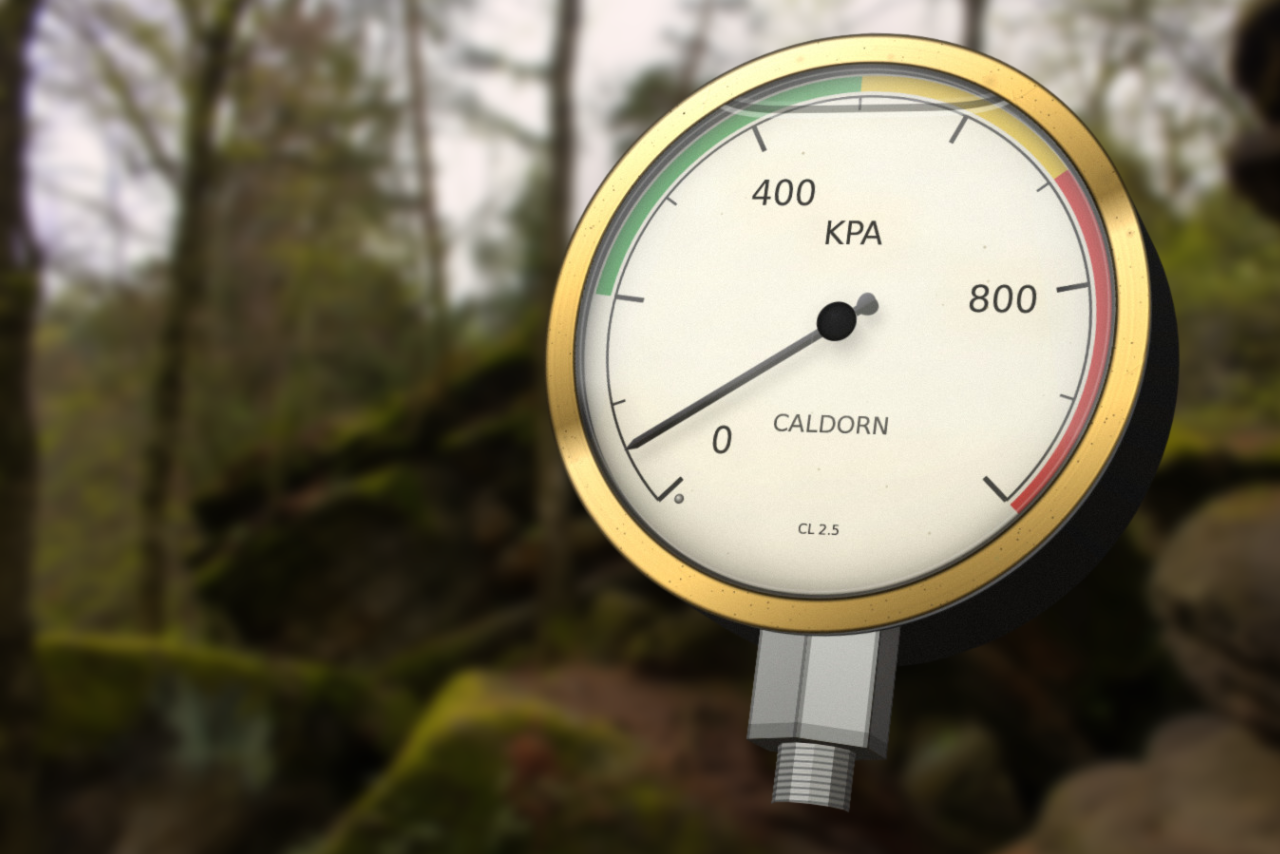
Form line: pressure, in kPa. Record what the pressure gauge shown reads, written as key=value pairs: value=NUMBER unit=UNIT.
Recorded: value=50 unit=kPa
